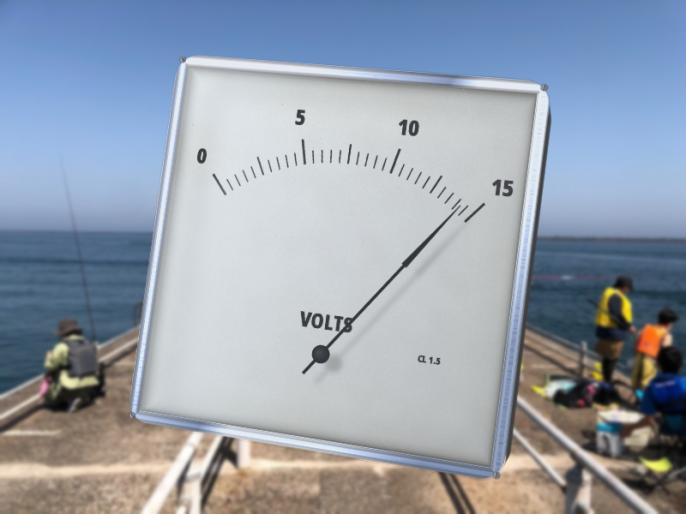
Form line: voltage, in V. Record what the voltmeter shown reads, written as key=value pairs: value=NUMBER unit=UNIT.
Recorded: value=14.25 unit=V
